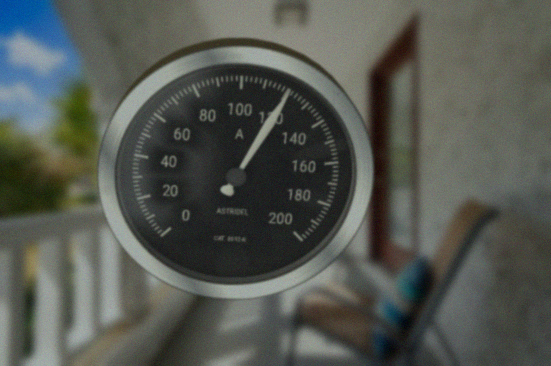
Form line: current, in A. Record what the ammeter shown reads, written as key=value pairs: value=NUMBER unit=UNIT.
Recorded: value=120 unit=A
